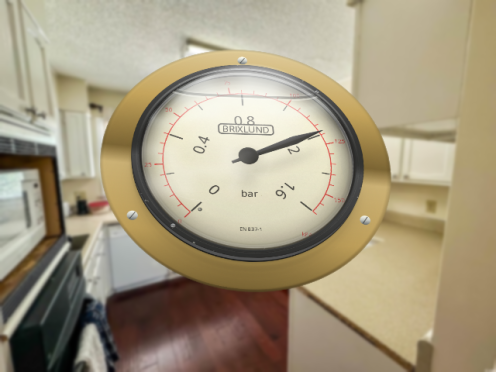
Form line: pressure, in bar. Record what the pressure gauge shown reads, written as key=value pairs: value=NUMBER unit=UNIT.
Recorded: value=1.2 unit=bar
